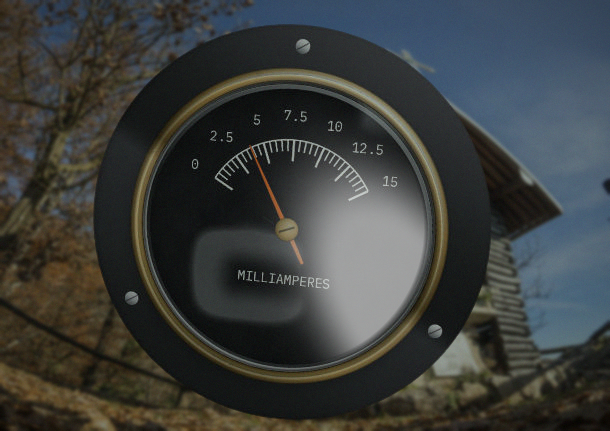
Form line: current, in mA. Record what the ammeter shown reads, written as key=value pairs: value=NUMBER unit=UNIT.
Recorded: value=4 unit=mA
